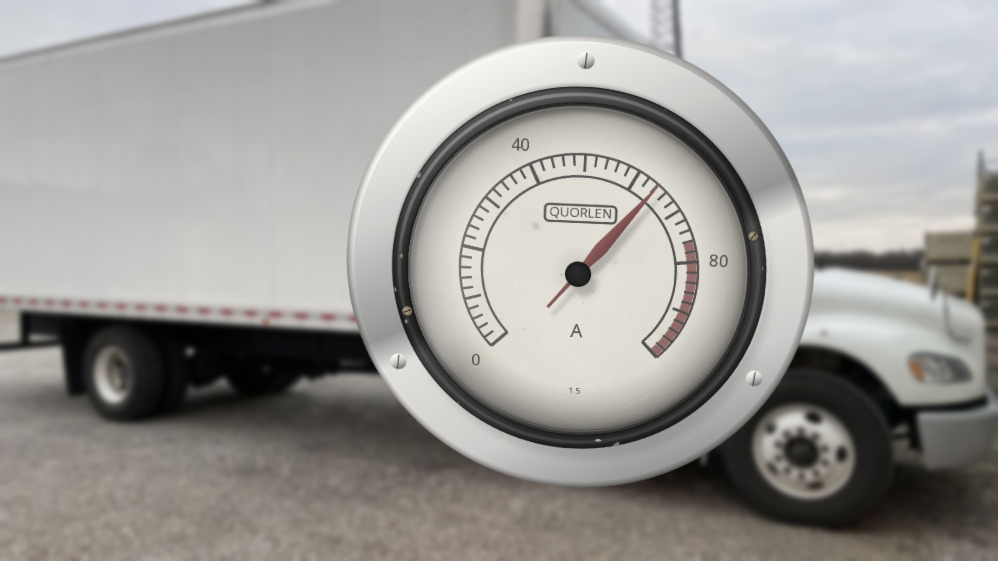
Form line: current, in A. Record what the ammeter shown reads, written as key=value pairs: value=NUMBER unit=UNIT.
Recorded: value=64 unit=A
